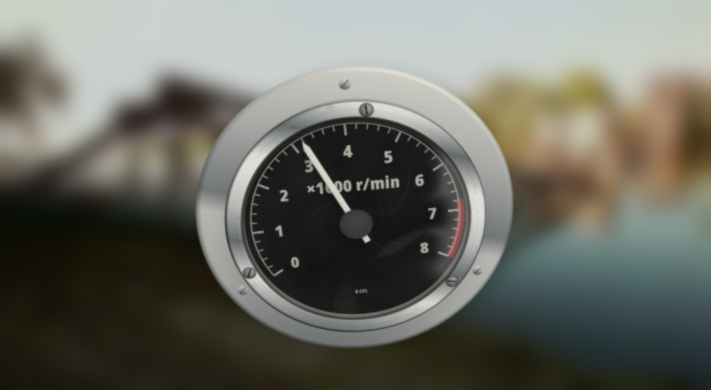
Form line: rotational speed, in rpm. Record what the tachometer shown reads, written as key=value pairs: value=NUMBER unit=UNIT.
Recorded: value=3200 unit=rpm
